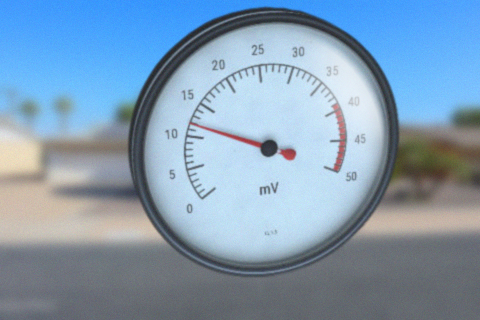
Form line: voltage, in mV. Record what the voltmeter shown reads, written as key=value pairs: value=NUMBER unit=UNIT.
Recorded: value=12 unit=mV
